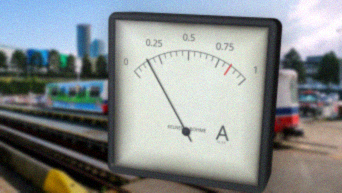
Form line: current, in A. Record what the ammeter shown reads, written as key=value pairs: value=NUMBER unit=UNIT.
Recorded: value=0.15 unit=A
